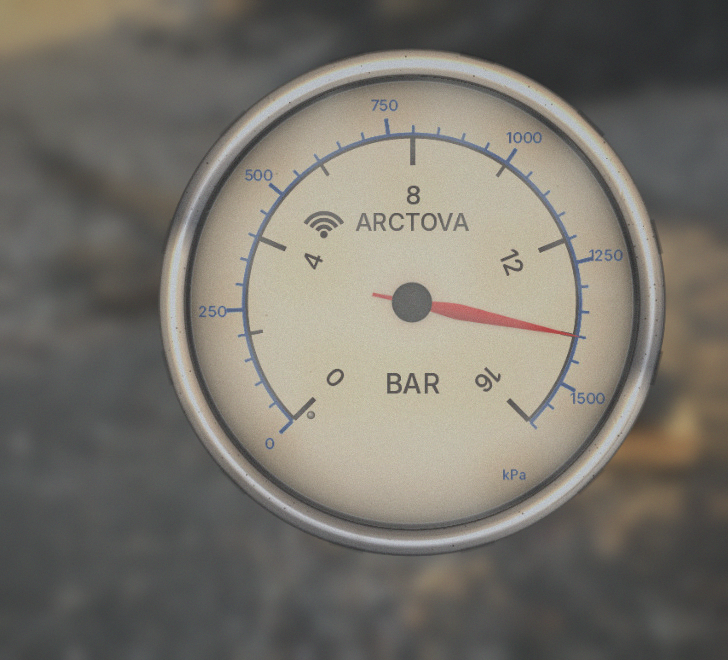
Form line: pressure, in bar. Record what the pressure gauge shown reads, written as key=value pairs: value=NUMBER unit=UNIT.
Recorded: value=14 unit=bar
